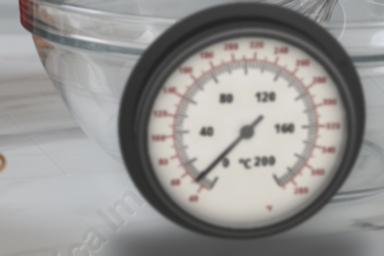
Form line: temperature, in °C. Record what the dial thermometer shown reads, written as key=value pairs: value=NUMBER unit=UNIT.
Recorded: value=10 unit=°C
